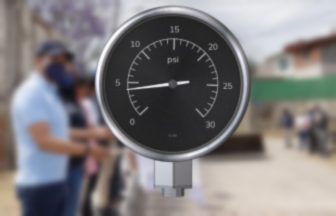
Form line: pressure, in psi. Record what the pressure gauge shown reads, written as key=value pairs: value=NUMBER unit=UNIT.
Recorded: value=4 unit=psi
